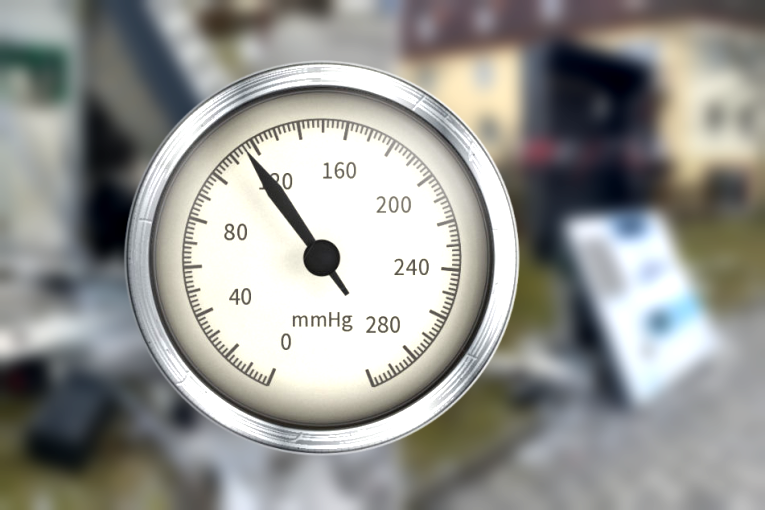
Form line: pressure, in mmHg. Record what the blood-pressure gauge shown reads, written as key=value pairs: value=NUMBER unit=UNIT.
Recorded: value=116 unit=mmHg
